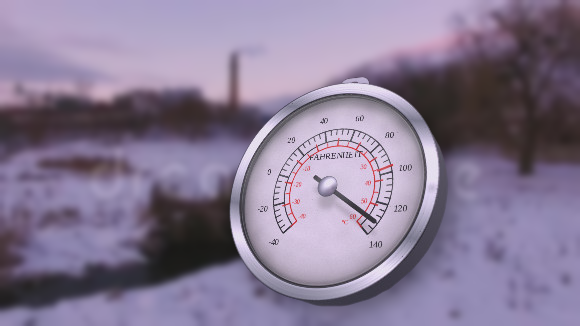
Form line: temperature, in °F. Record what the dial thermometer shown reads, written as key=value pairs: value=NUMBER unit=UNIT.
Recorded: value=132 unit=°F
